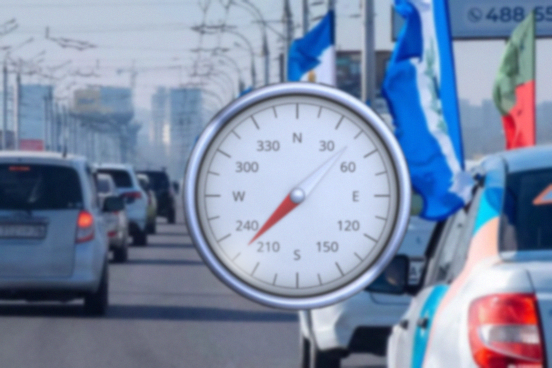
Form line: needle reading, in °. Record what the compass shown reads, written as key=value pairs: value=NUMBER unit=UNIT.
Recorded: value=225 unit=°
